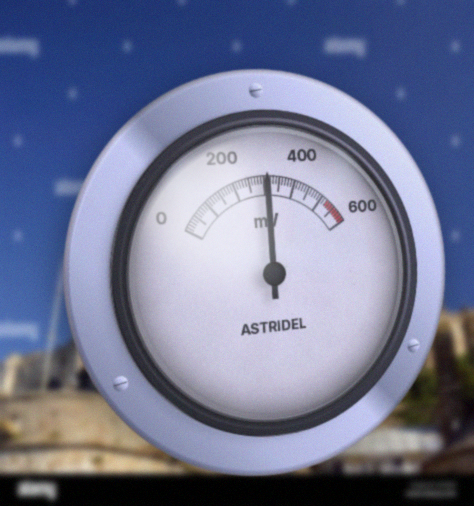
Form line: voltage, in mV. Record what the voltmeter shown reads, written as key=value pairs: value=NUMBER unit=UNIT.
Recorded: value=300 unit=mV
